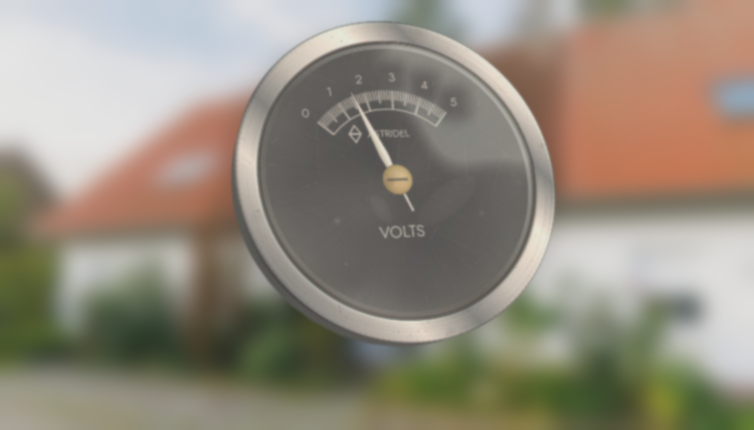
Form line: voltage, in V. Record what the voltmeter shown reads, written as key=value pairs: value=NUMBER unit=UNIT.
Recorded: value=1.5 unit=V
